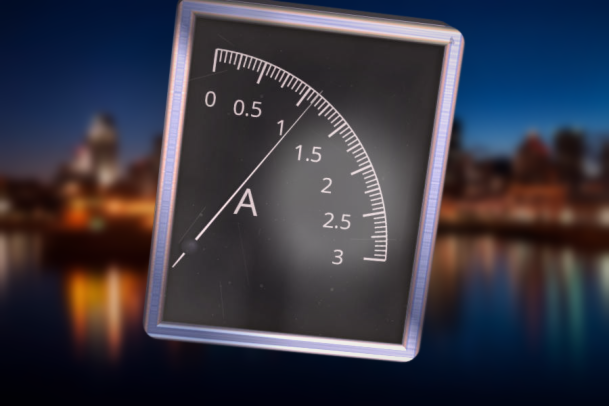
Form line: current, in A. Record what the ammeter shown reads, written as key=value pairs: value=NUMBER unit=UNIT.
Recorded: value=1.1 unit=A
